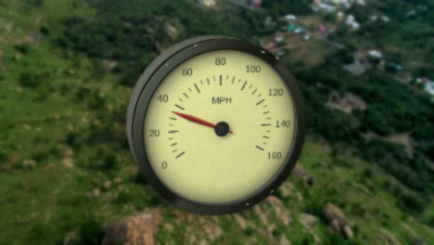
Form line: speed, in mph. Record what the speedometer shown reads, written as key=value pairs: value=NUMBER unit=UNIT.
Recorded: value=35 unit=mph
